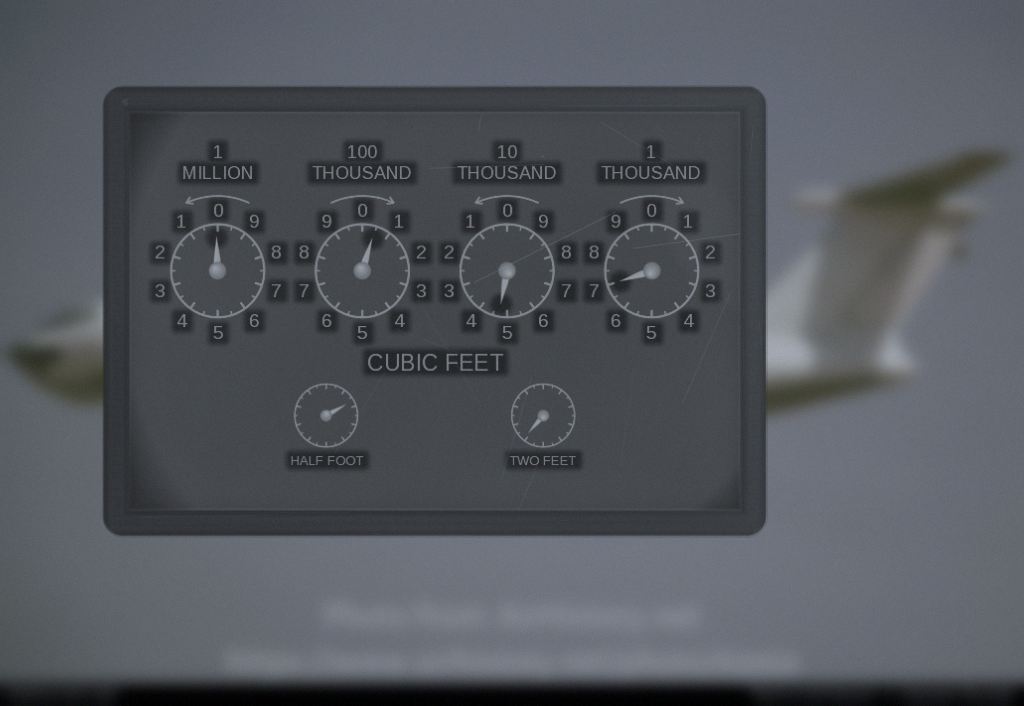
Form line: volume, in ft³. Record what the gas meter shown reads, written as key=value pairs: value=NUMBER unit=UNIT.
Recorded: value=4700 unit=ft³
